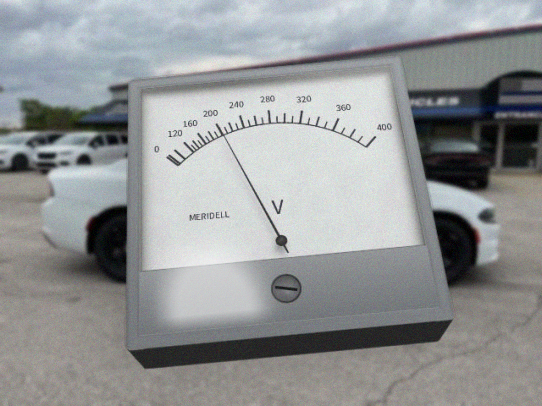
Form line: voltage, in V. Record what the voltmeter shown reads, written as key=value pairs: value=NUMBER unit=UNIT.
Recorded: value=200 unit=V
